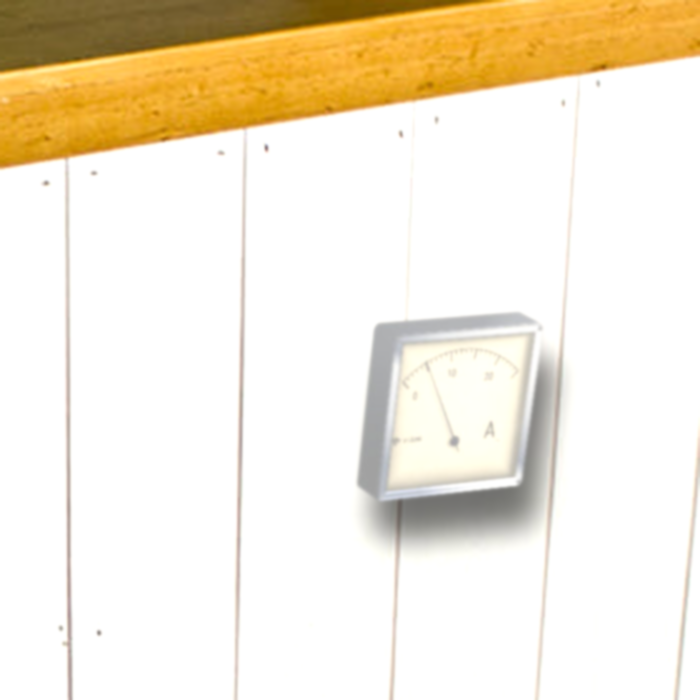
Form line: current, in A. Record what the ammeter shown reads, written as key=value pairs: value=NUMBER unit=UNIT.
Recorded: value=5 unit=A
